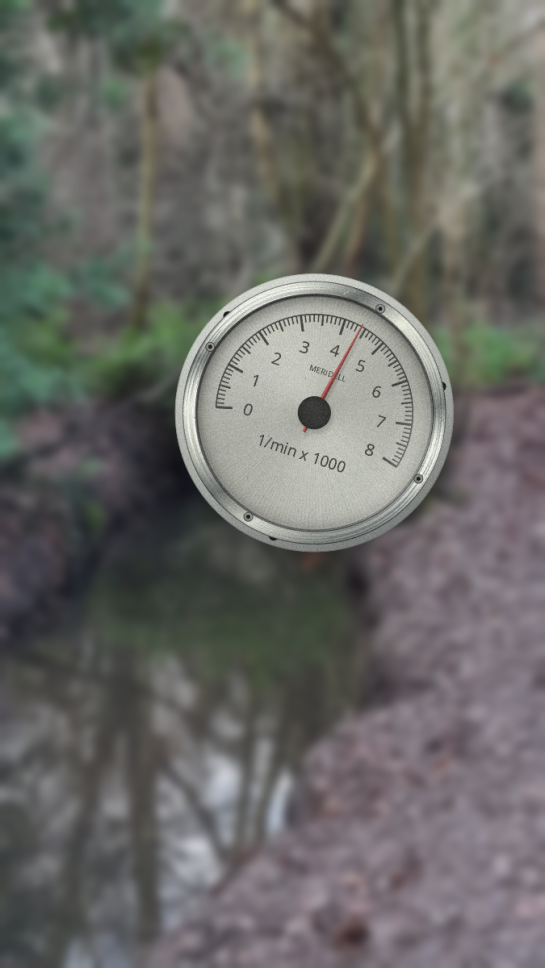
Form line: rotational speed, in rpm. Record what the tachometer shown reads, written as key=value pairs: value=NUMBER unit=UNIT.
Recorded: value=4400 unit=rpm
